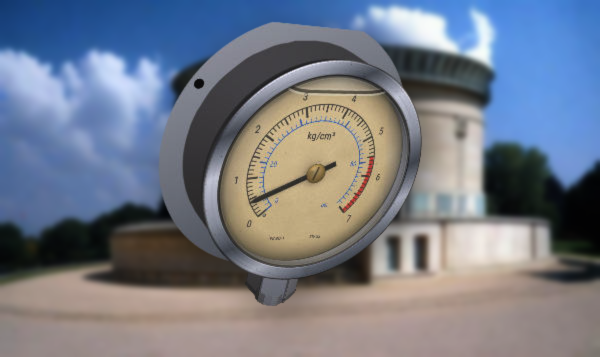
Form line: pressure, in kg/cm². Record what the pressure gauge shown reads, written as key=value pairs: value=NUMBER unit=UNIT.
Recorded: value=0.5 unit=kg/cm²
